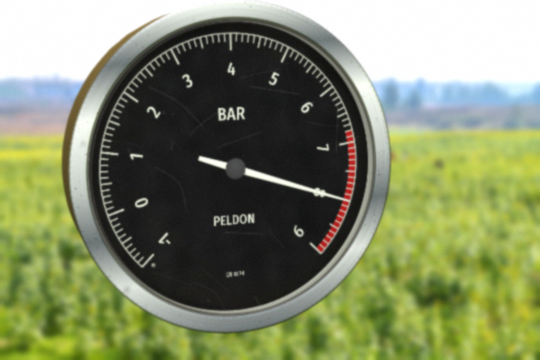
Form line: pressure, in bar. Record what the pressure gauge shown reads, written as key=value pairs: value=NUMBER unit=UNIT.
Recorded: value=8 unit=bar
